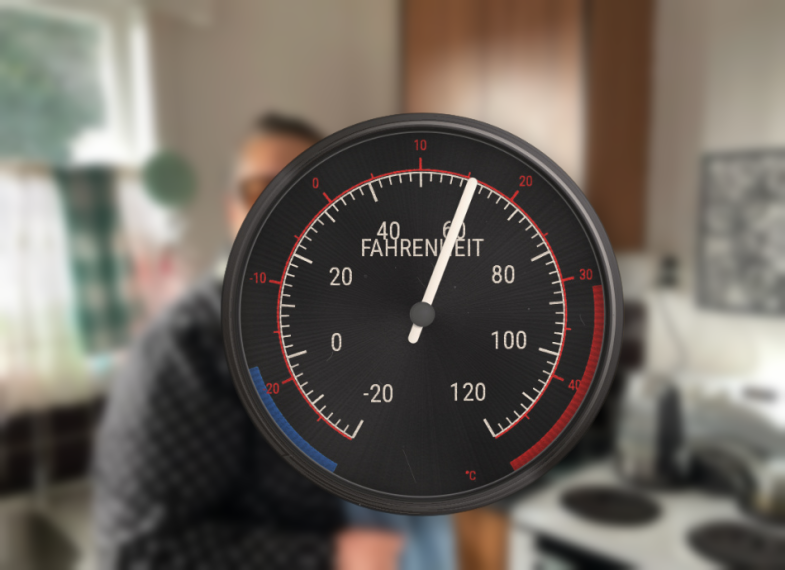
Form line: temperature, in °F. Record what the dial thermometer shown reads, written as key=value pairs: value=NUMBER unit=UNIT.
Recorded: value=60 unit=°F
